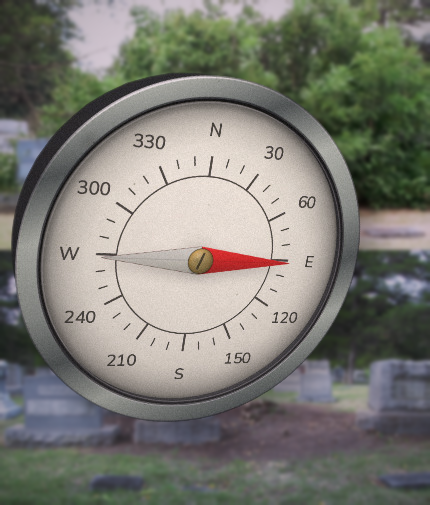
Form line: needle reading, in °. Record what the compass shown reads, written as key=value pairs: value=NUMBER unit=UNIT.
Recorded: value=90 unit=°
